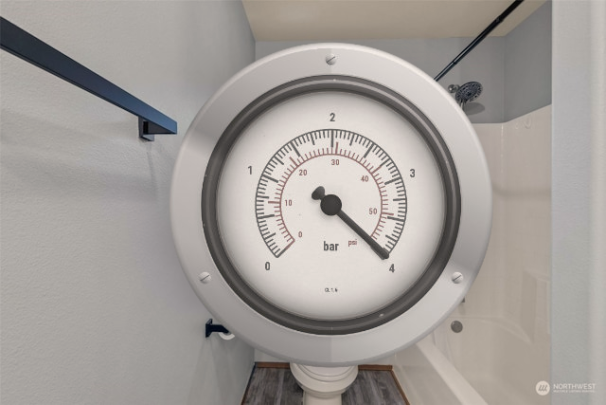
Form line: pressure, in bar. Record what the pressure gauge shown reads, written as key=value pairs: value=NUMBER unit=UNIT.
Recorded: value=3.95 unit=bar
